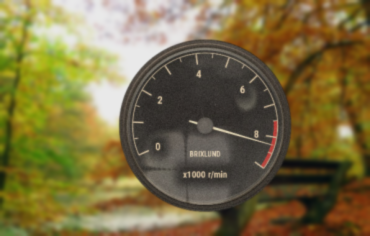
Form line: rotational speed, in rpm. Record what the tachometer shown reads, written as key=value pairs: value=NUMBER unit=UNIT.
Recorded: value=8250 unit=rpm
